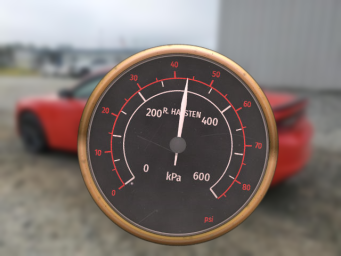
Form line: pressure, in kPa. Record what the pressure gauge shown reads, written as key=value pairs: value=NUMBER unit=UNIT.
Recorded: value=300 unit=kPa
